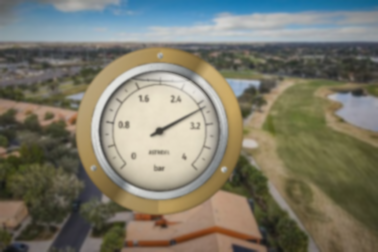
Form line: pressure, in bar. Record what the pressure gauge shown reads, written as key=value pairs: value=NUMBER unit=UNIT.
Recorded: value=2.9 unit=bar
